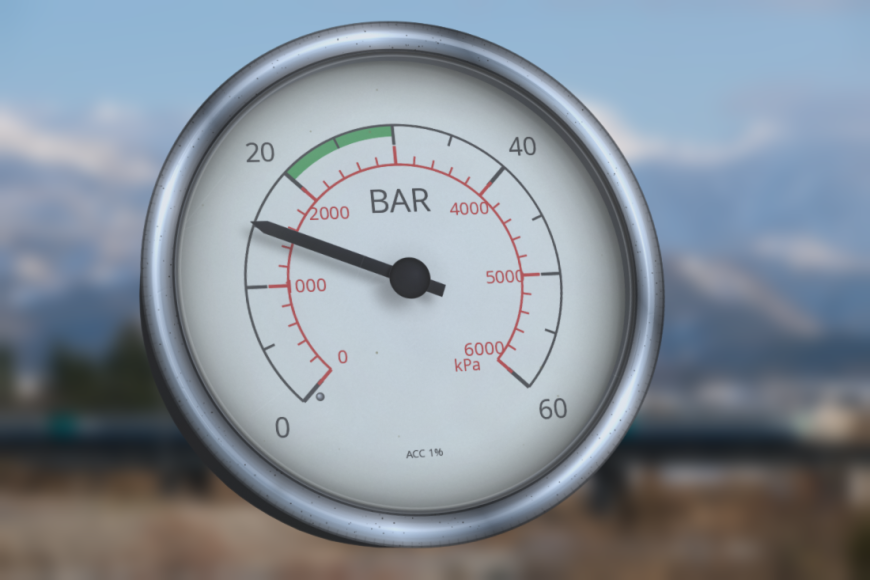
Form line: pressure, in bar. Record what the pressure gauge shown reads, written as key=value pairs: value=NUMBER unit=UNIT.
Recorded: value=15 unit=bar
